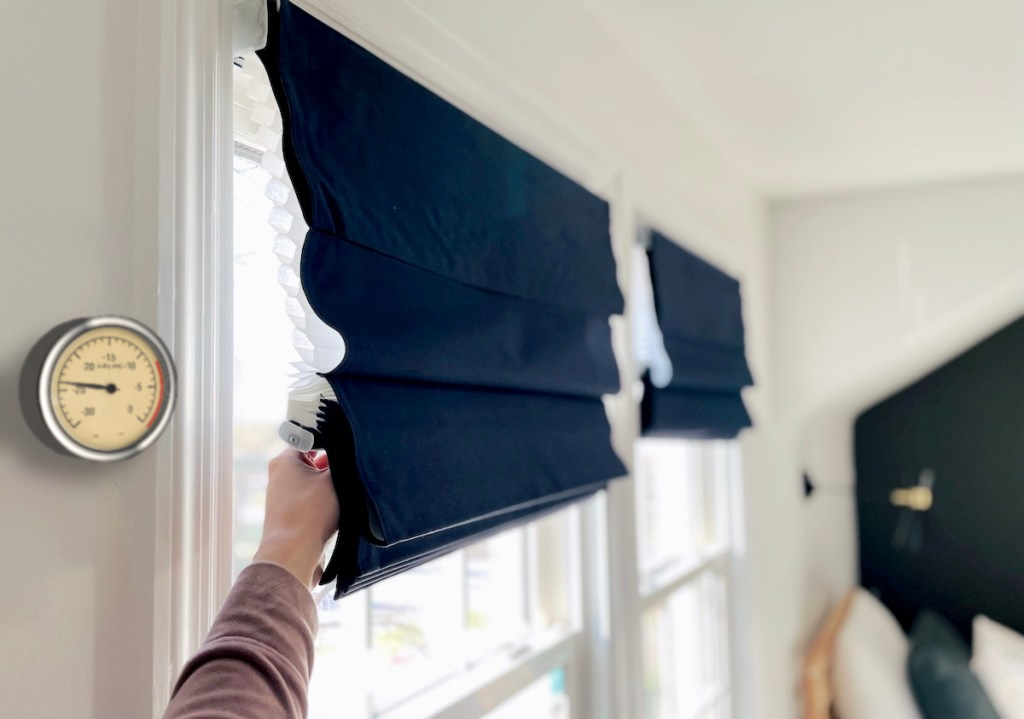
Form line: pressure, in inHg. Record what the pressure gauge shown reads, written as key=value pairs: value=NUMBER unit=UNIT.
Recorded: value=-24 unit=inHg
